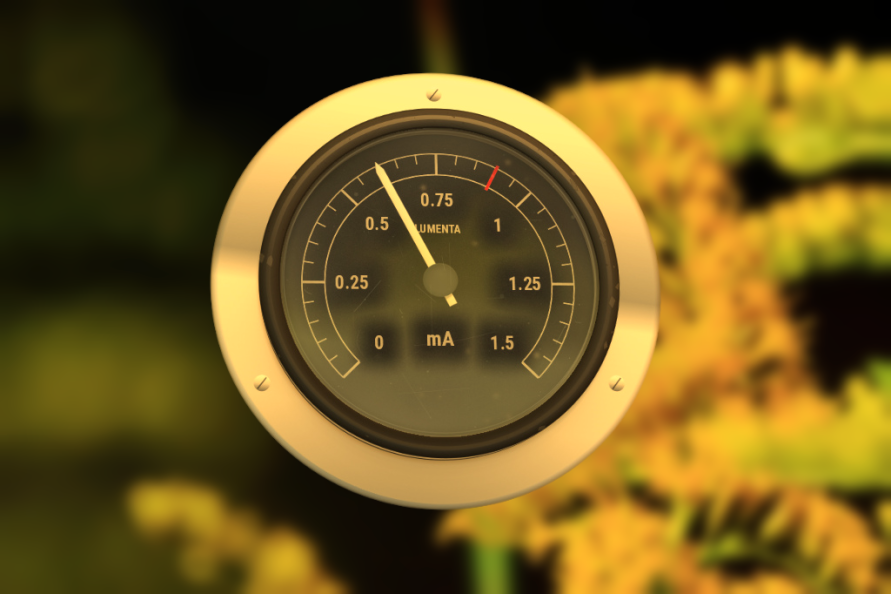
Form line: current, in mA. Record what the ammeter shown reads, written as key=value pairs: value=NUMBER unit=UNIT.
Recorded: value=0.6 unit=mA
